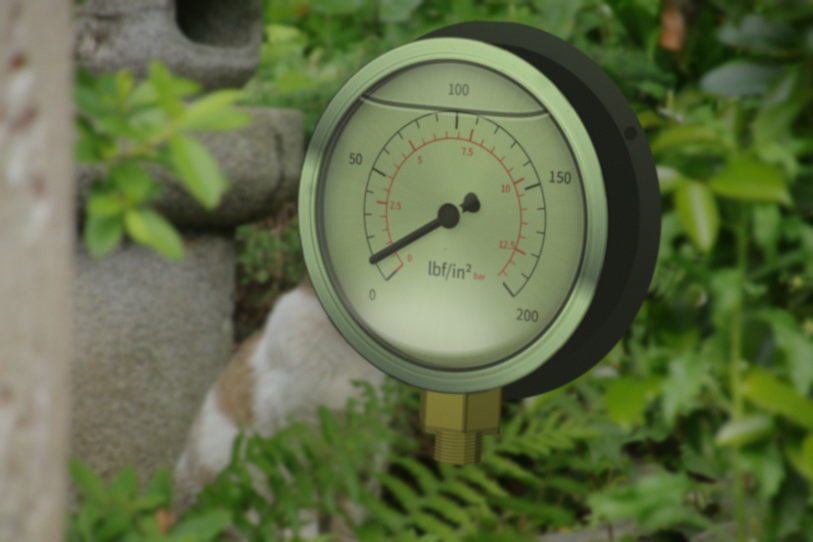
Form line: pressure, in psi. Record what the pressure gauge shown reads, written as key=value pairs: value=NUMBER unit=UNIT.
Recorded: value=10 unit=psi
